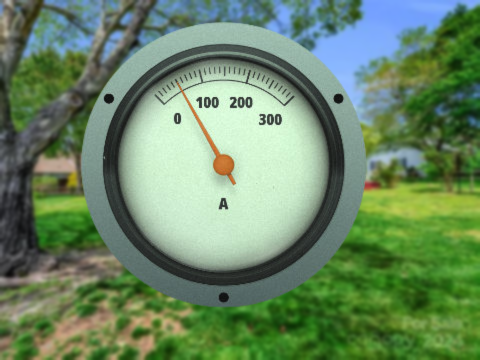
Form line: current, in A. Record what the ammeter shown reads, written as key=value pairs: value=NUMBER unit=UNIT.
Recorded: value=50 unit=A
